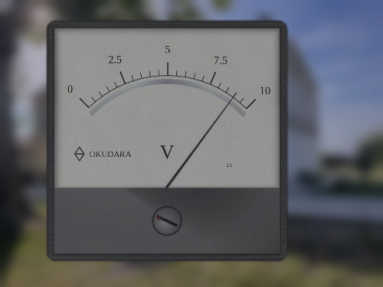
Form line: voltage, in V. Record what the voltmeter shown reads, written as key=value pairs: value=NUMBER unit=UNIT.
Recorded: value=9 unit=V
